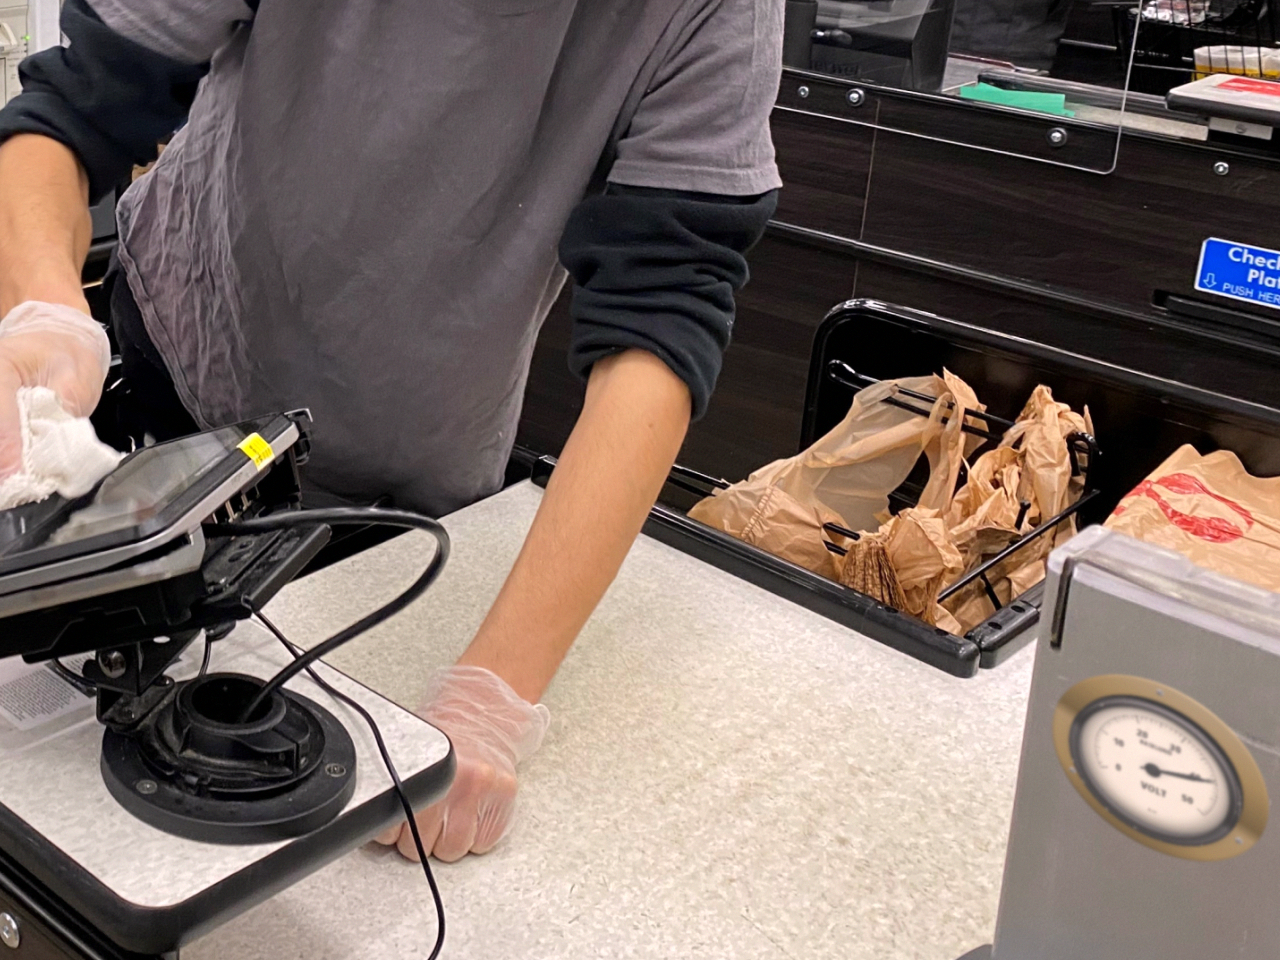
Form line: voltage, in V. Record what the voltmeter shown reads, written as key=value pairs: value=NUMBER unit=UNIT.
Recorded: value=40 unit=V
